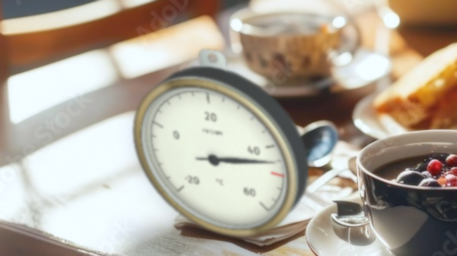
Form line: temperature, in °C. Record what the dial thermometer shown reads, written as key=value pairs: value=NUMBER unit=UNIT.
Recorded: value=44 unit=°C
